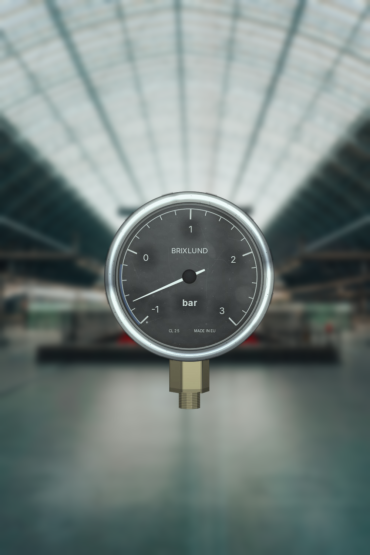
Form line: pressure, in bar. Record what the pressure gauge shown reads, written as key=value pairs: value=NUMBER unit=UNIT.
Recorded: value=-0.7 unit=bar
